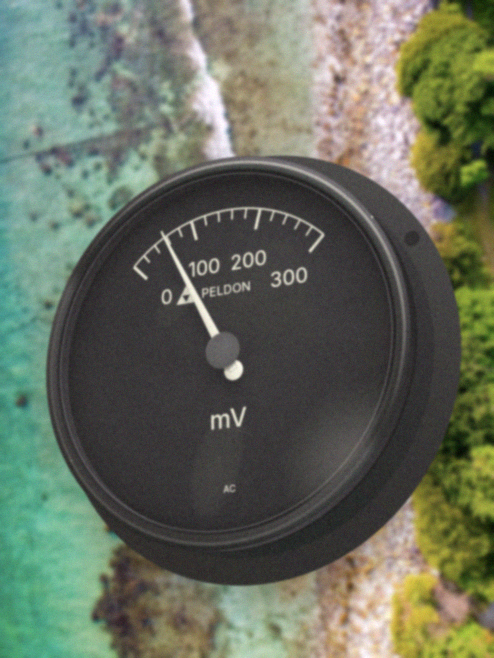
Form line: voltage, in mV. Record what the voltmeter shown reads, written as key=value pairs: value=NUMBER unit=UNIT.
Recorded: value=60 unit=mV
